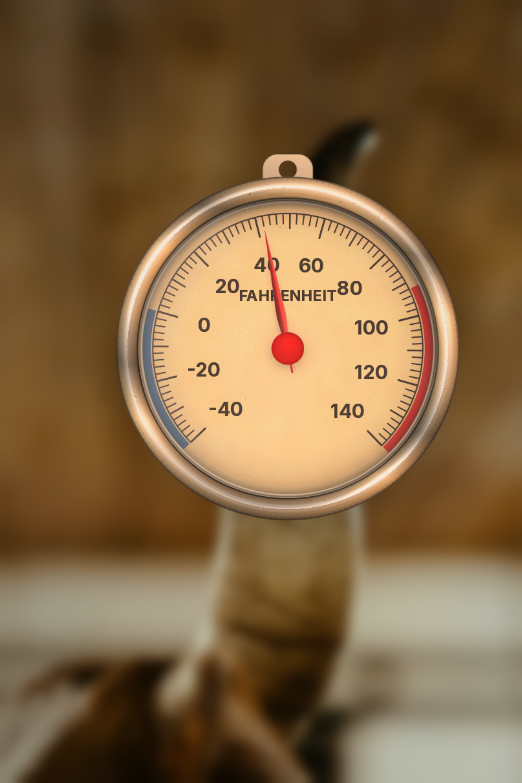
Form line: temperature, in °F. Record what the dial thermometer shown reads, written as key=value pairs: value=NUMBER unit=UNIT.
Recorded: value=42 unit=°F
